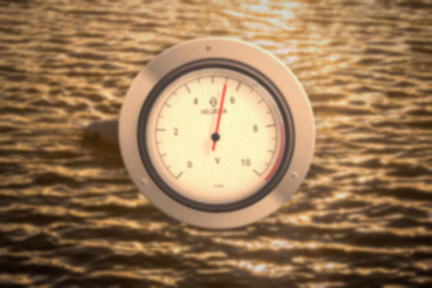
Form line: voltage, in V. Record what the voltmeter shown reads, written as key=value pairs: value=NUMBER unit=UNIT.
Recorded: value=5.5 unit=V
